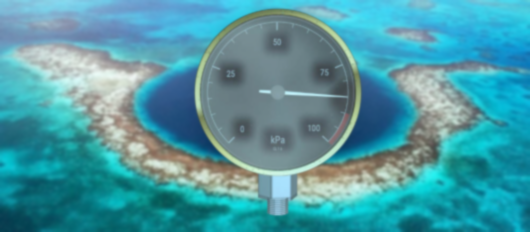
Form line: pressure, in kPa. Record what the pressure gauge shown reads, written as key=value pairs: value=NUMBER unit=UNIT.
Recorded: value=85 unit=kPa
